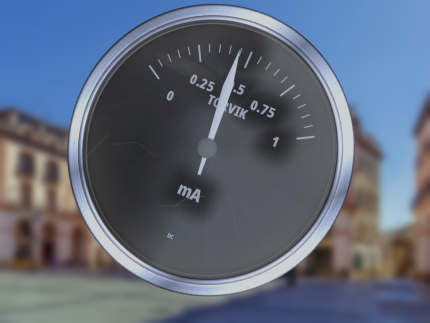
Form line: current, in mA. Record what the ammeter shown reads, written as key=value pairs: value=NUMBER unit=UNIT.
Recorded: value=0.45 unit=mA
